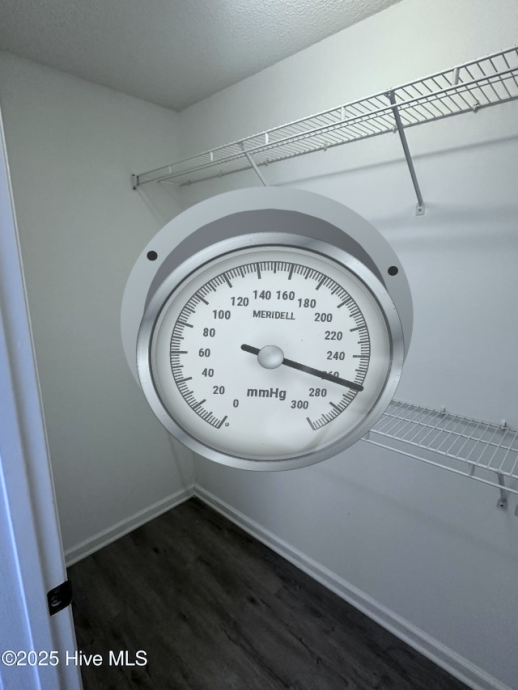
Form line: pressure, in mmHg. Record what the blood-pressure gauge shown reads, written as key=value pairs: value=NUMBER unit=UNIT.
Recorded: value=260 unit=mmHg
